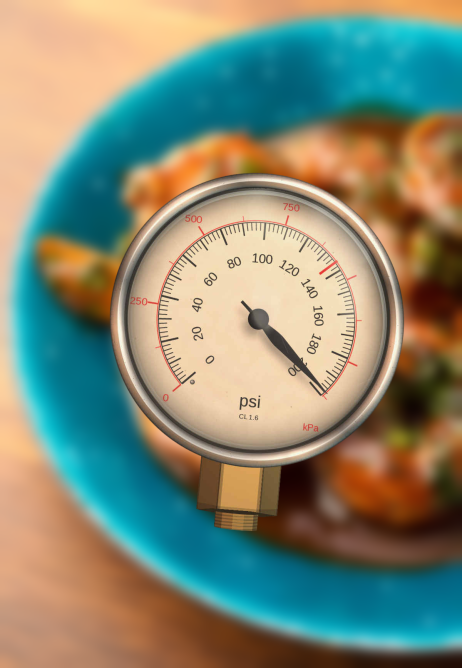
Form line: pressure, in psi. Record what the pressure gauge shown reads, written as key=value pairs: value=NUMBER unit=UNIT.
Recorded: value=198 unit=psi
